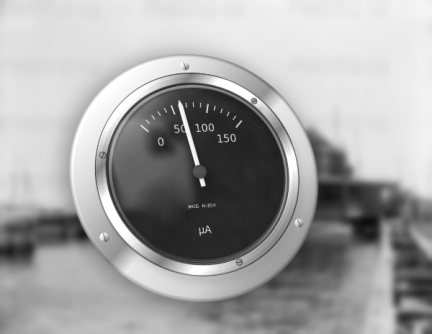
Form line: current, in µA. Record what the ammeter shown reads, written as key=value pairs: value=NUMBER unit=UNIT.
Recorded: value=60 unit=µA
